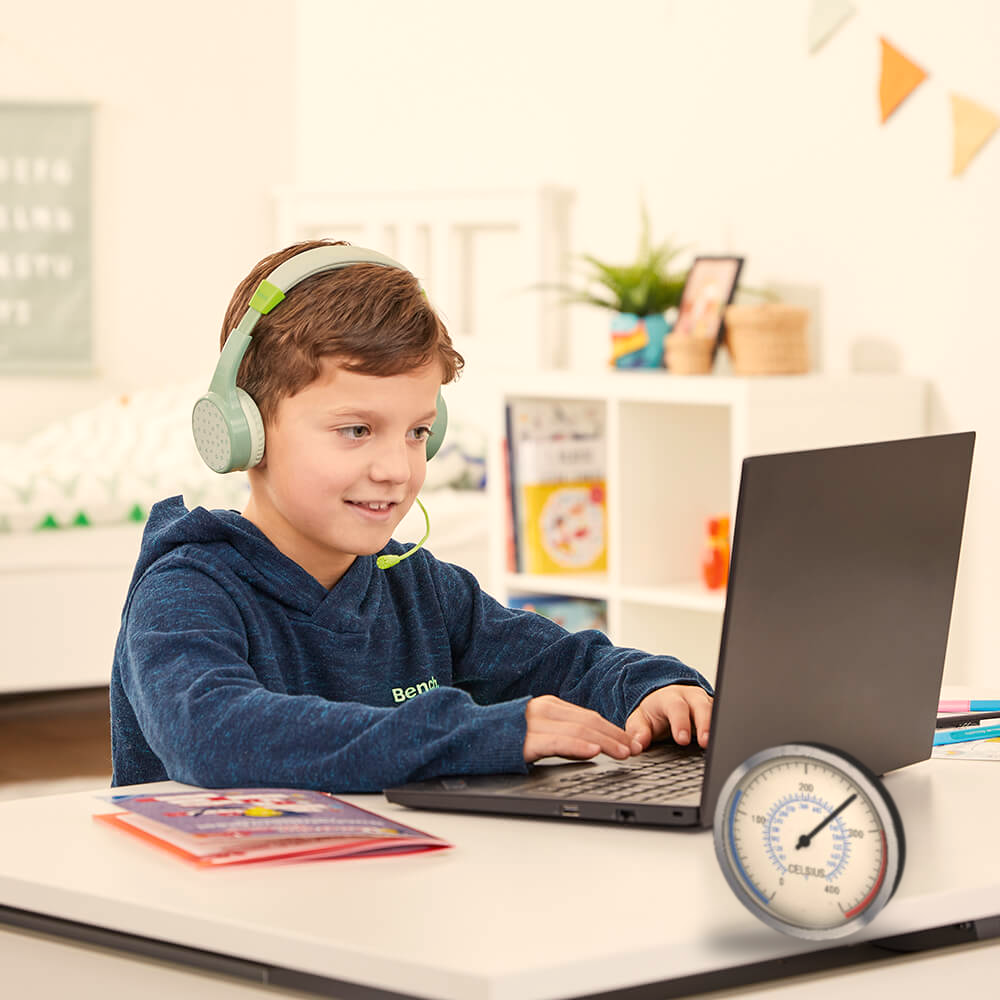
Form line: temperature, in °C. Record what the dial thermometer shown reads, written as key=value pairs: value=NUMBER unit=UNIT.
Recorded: value=260 unit=°C
